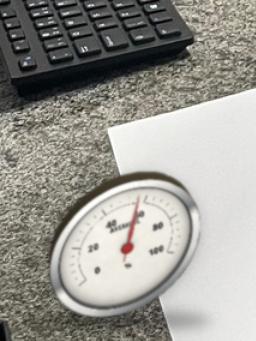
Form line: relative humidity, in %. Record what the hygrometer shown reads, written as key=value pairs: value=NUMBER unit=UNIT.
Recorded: value=56 unit=%
